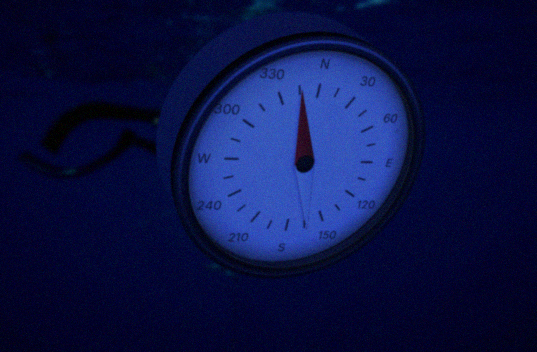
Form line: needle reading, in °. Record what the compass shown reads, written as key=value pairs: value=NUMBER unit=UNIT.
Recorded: value=345 unit=°
